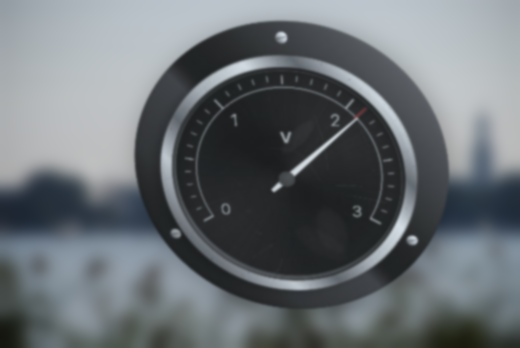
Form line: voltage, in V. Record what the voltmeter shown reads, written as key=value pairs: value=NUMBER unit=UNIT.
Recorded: value=2.1 unit=V
